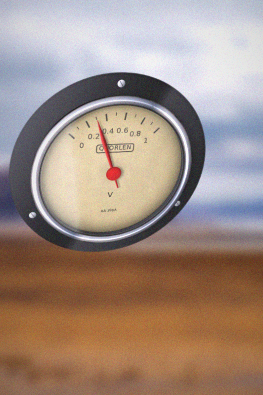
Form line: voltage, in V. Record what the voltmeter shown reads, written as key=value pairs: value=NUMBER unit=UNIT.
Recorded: value=0.3 unit=V
